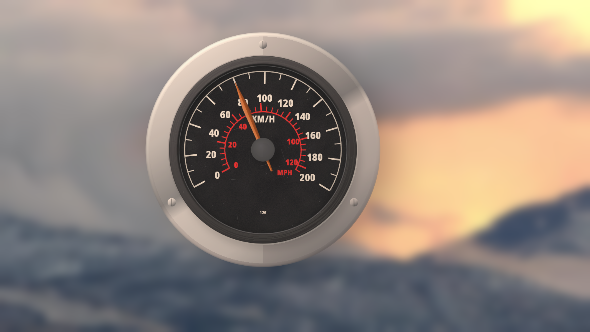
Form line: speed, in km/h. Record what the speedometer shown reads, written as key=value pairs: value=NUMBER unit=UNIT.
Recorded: value=80 unit=km/h
